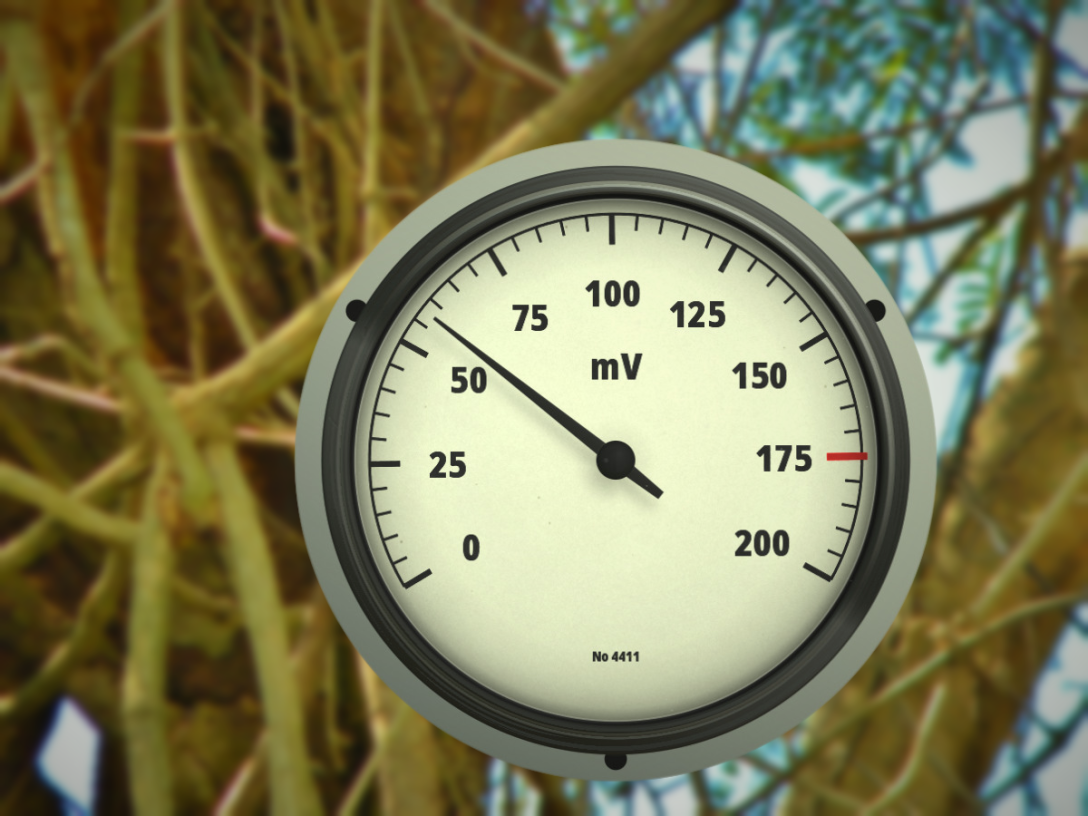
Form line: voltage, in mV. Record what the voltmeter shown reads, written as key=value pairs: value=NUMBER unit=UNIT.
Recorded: value=57.5 unit=mV
